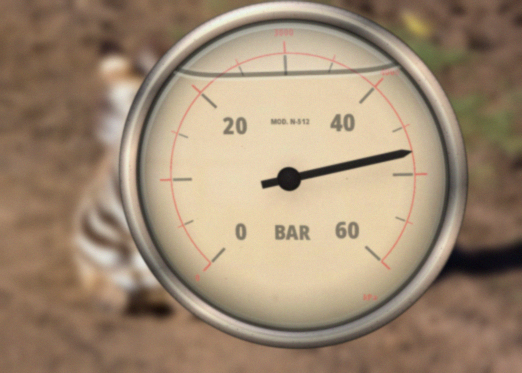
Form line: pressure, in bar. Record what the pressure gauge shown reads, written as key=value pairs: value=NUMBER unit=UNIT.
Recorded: value=47.5 unit=bar
